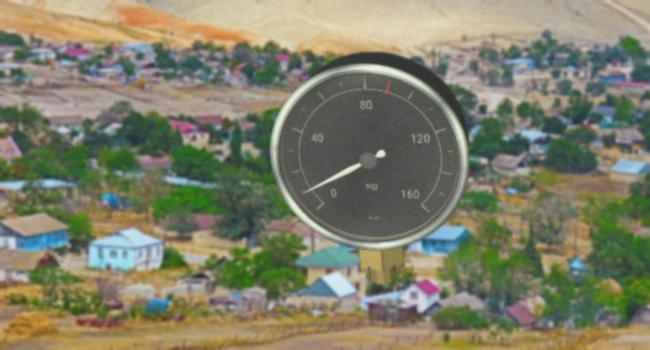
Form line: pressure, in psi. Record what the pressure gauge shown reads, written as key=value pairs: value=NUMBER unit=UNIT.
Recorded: value=10 unit=psi
